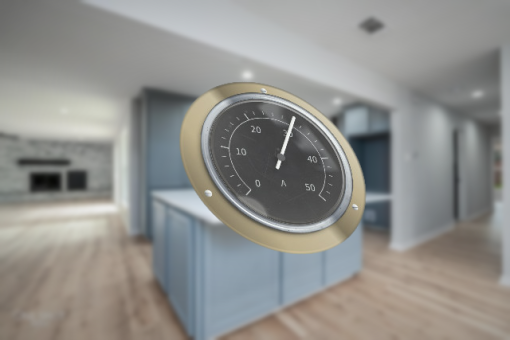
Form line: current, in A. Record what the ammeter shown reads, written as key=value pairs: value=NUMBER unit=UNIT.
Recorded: value=30 unit=A
